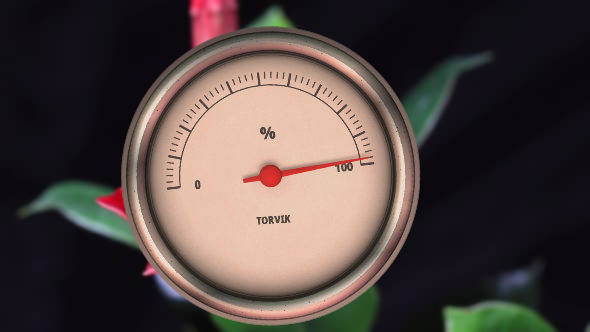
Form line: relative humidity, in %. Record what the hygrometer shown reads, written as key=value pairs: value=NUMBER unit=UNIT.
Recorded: value=98 unit=%
